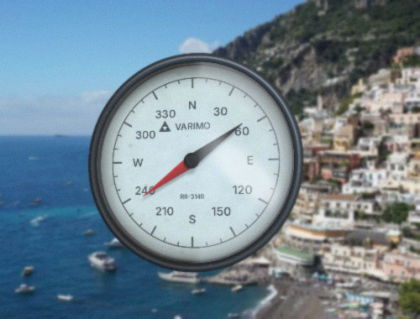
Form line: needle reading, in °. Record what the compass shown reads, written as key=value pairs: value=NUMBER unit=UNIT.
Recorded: value=235 unit=°
